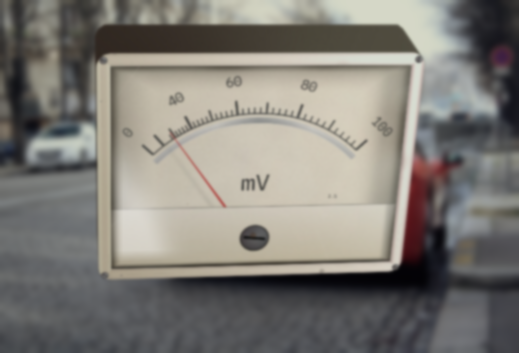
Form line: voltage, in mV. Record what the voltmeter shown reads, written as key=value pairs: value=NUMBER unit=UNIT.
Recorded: value=30 unit=mV
